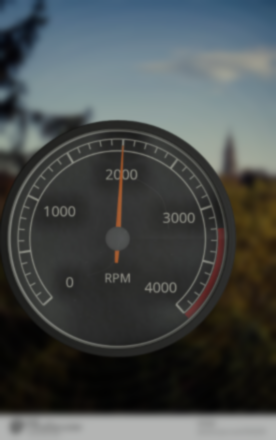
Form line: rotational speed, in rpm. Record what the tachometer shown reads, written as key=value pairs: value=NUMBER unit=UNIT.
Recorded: value=2000 unit=rpm
